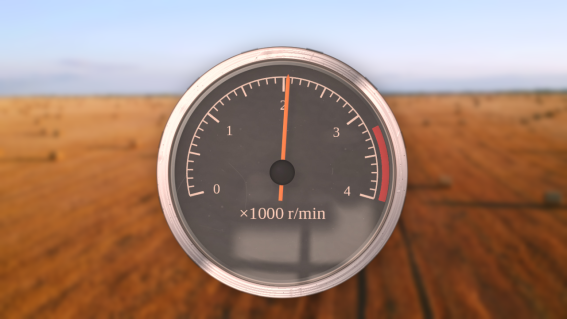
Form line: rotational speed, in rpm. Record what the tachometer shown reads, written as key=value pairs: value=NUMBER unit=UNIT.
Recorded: value=2050 unit=rpm
